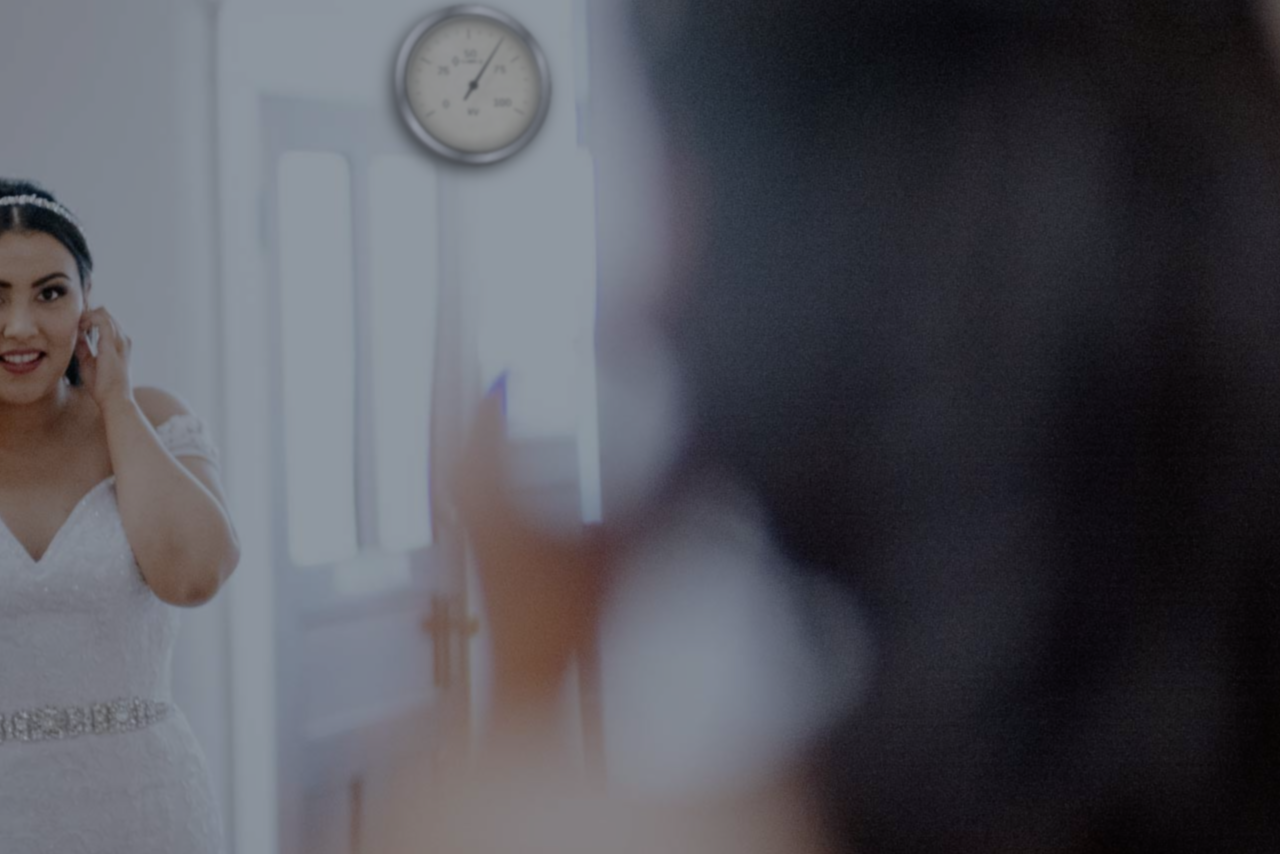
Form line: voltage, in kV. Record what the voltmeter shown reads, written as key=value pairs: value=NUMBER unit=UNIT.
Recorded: value=65 unit=kV
